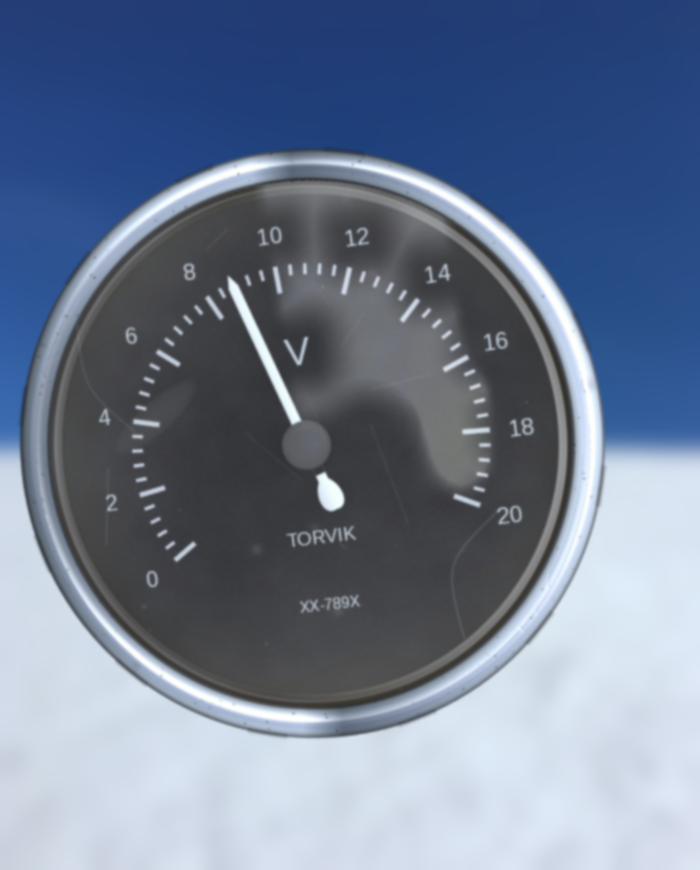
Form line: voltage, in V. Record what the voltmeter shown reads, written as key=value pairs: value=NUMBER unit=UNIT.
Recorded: value=8.8 unit=V
